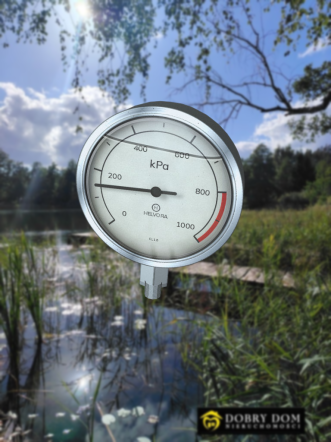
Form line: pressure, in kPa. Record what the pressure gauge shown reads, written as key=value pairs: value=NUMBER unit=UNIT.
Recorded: value=150 unit=kPa
